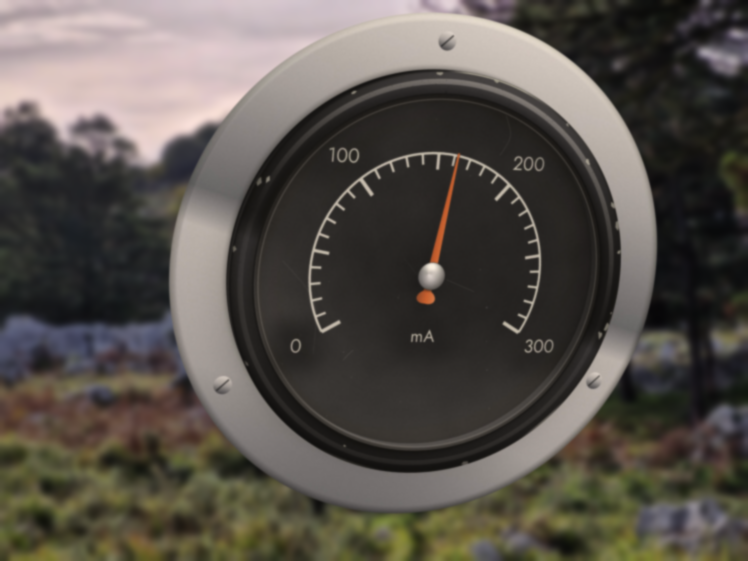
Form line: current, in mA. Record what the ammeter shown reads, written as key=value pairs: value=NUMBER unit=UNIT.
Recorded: value=160 unit=mA
